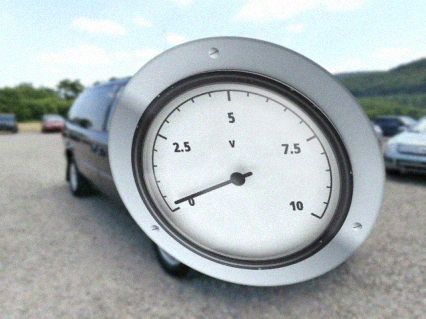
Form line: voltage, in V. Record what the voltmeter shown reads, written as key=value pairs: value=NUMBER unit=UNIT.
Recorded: value=0.25 unit=V
